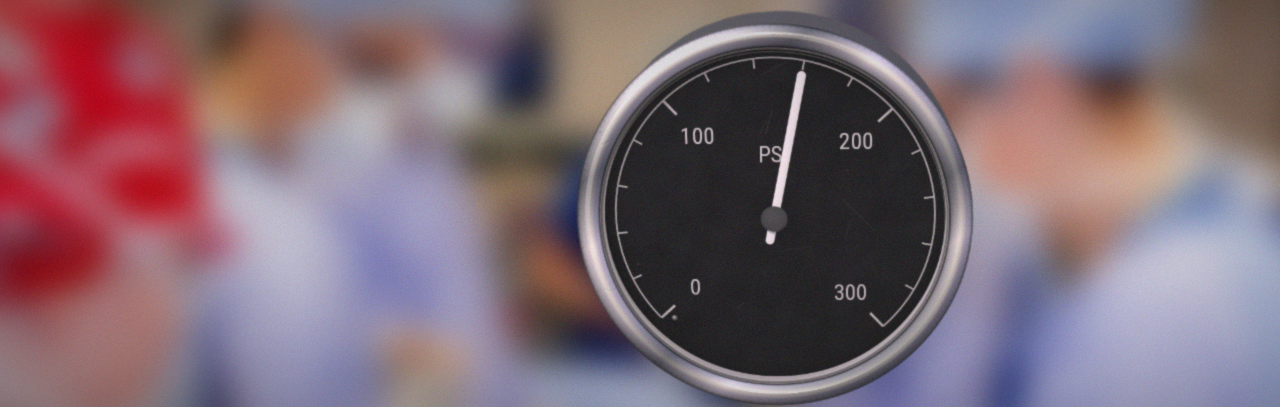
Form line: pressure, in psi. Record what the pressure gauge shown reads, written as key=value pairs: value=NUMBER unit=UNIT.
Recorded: value=160 unit=psi
